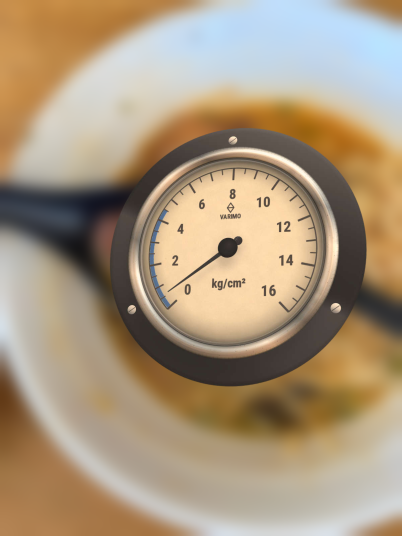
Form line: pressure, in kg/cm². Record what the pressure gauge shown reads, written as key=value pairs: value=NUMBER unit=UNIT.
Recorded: value=0.5 unit=kg/cm²
